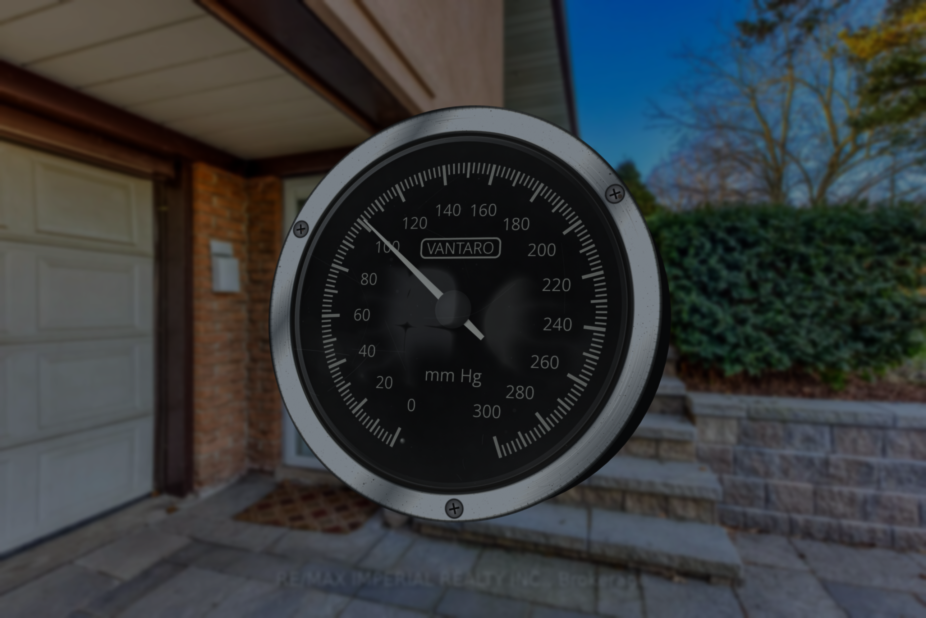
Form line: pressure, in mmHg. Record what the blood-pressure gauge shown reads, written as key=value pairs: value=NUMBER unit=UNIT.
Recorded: value=102 unit=mmHg
